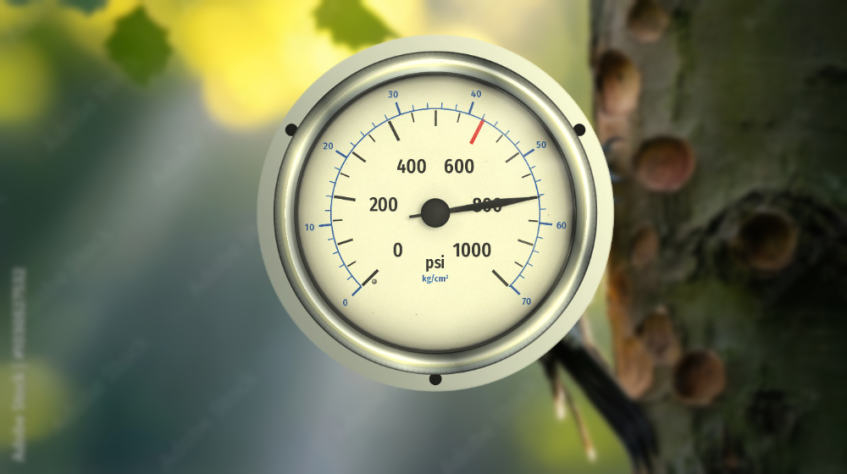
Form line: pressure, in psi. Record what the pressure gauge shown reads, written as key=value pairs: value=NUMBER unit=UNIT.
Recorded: value=800 unit=psi
